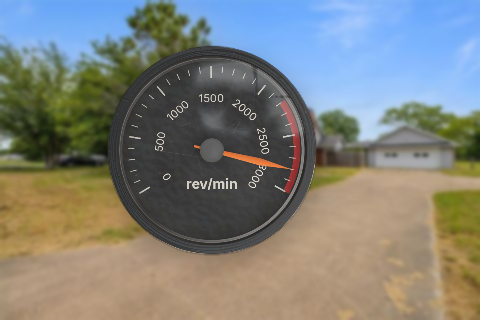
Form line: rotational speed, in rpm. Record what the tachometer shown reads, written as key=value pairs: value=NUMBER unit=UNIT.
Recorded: value=2800 unit=rpm
